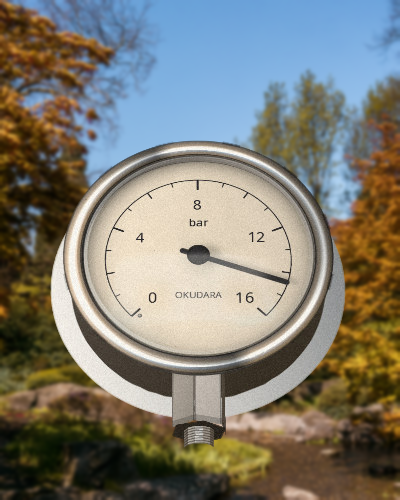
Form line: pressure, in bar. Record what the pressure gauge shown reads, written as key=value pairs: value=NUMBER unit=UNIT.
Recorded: value=14.5 unit=bar
